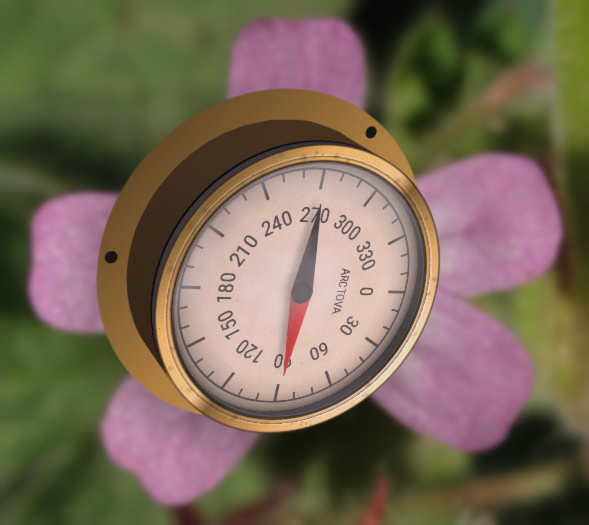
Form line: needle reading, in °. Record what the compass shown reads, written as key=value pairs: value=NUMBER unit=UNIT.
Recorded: value=90 unit=°
